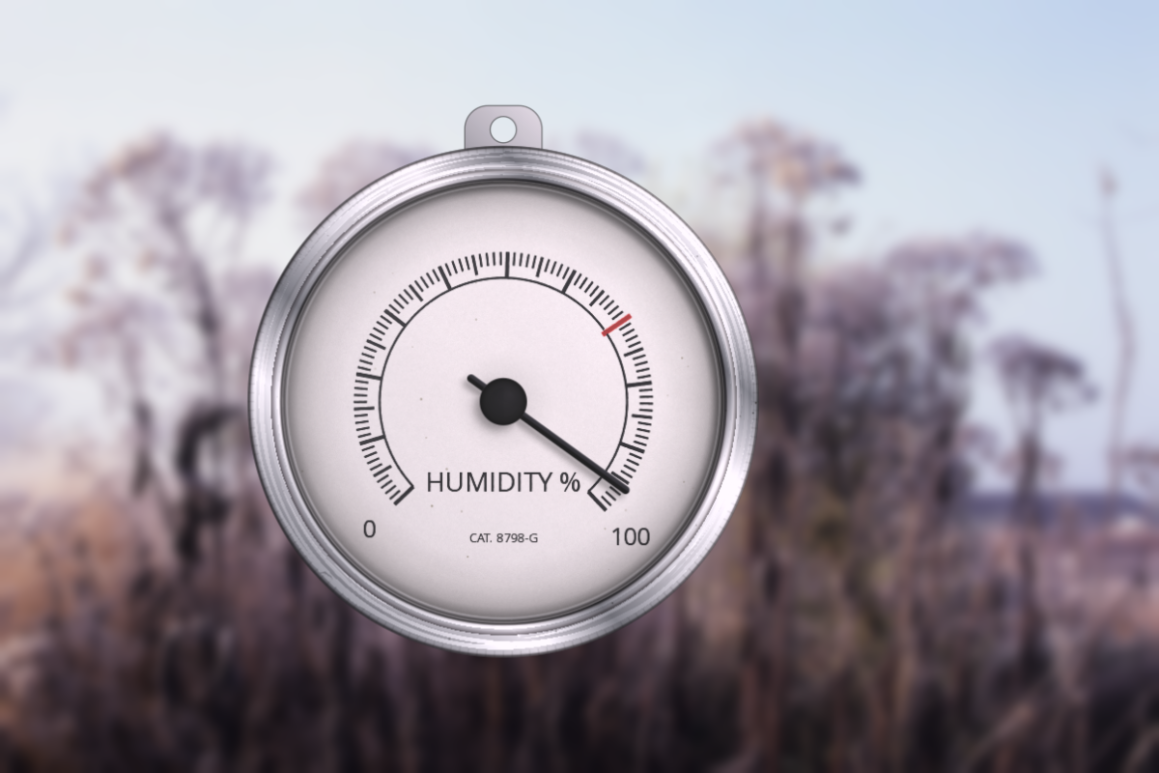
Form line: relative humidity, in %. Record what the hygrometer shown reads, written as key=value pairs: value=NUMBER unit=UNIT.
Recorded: value=96 unit=%
